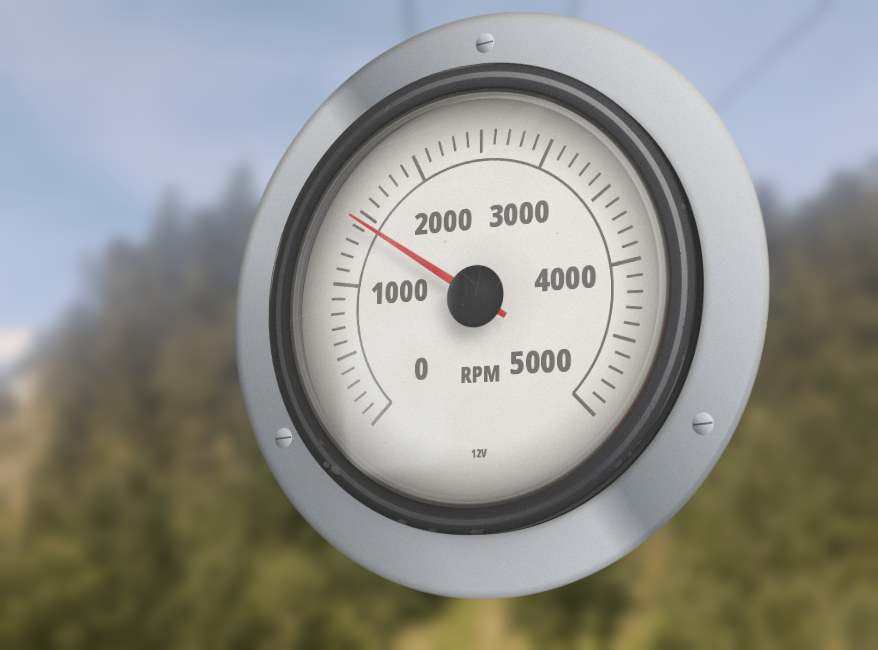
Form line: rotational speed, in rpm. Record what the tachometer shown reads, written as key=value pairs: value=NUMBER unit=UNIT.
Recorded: value=1450 unit=rpm
